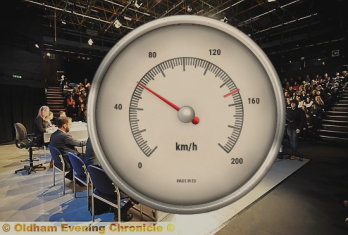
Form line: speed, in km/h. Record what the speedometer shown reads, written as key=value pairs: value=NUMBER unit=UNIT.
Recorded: value=60 unit=km/h
